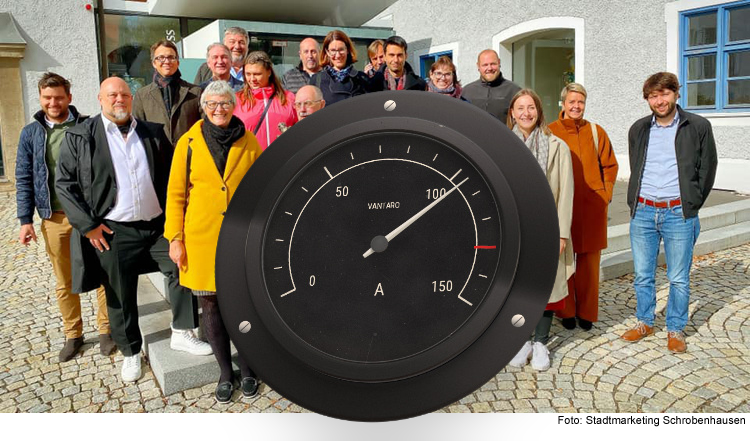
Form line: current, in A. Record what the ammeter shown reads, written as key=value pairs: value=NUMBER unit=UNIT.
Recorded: value=105 unit=A
